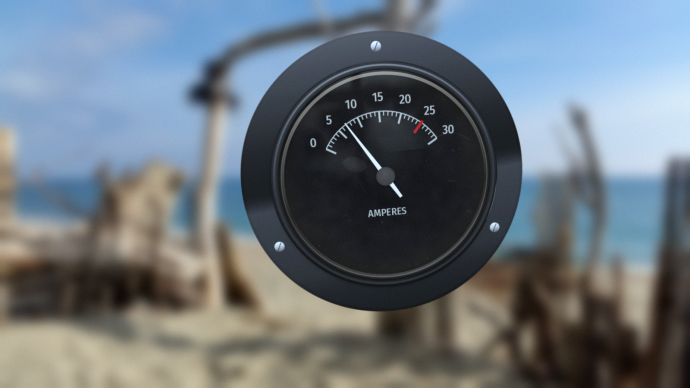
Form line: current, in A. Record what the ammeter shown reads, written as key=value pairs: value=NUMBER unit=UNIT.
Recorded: value=7 unit=A
